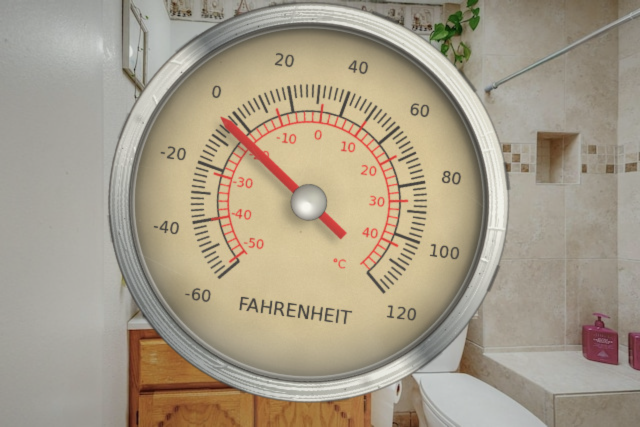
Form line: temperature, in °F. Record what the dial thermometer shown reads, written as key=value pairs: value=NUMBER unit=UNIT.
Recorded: value=-4 unit=°F
